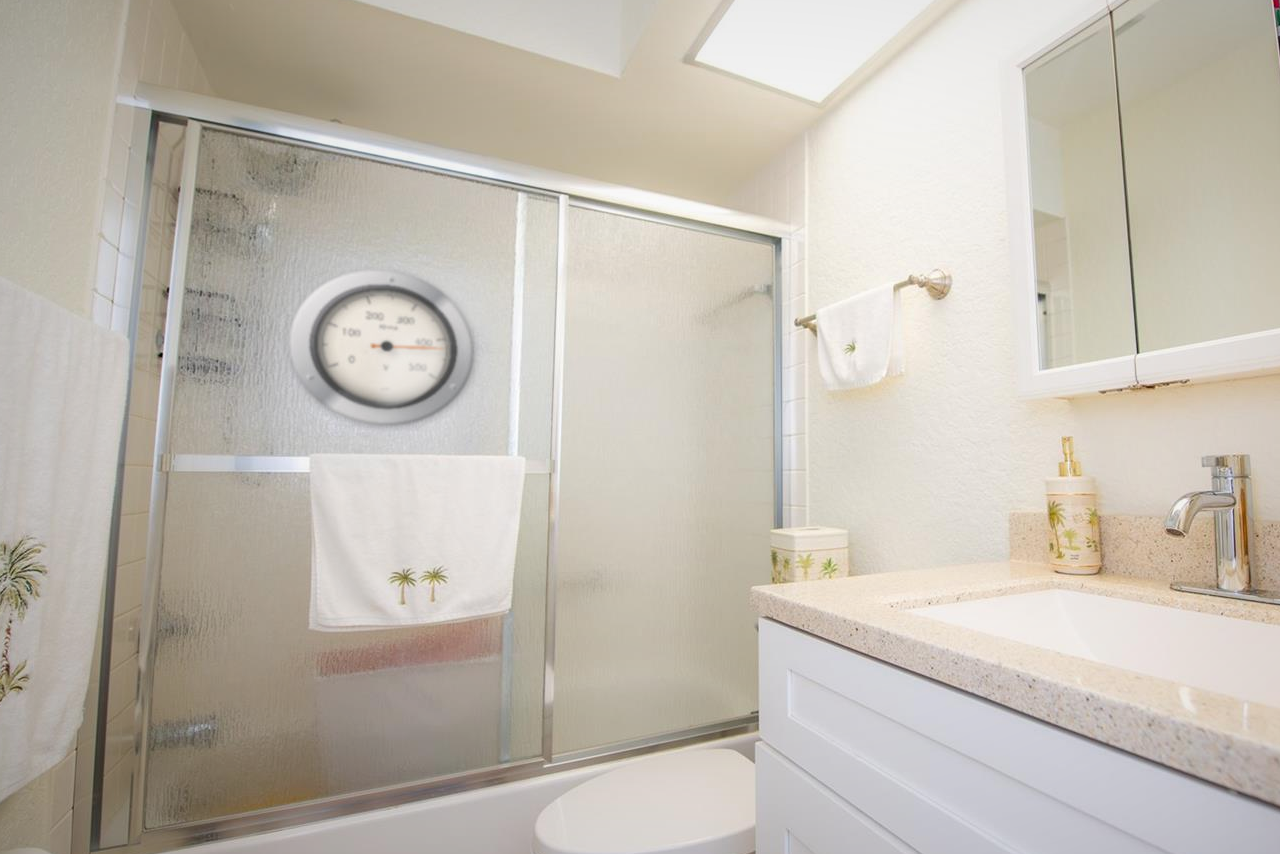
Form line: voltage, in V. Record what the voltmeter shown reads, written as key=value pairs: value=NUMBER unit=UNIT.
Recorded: value=425 unit=V
